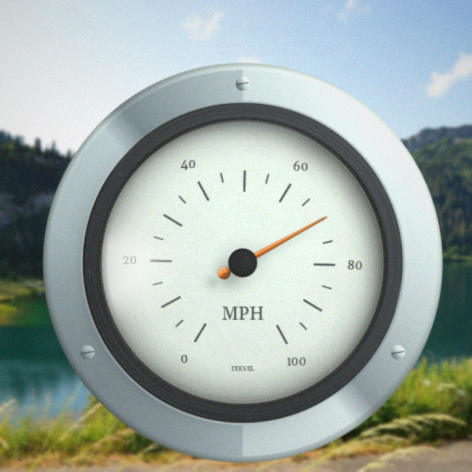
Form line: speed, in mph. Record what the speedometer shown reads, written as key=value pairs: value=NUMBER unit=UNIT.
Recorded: value=70 unit=mph
